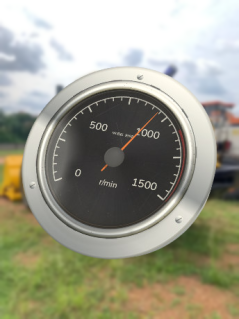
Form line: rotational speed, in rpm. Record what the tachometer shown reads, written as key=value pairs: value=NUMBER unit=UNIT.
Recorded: value=950 unit=rpm
